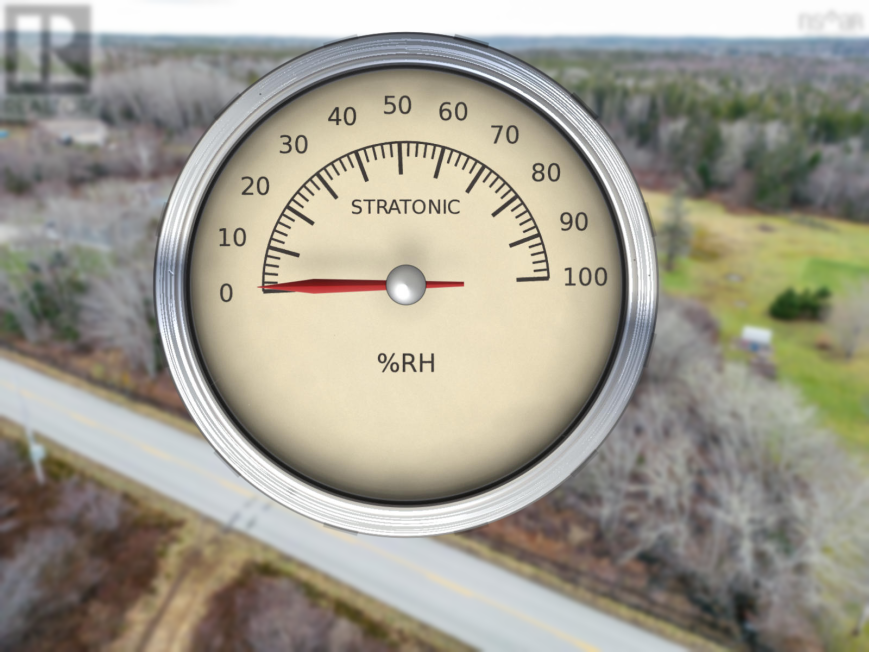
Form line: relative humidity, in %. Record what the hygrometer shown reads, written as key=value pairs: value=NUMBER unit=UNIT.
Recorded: value=1 unit=%
